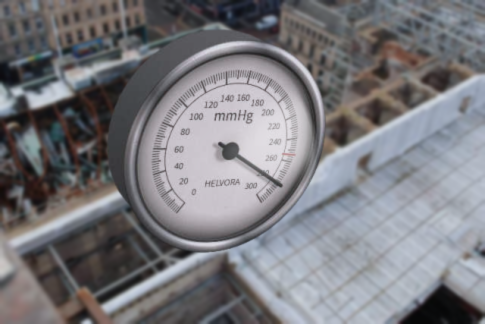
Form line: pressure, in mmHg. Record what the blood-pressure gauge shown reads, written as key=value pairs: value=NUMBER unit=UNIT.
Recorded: value=280 unit=mmHg
